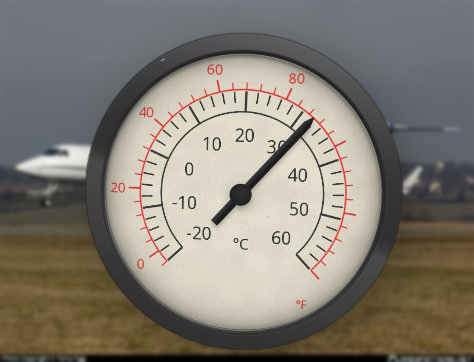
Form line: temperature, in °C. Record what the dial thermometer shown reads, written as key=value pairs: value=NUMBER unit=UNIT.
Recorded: value=32 unit=°C
